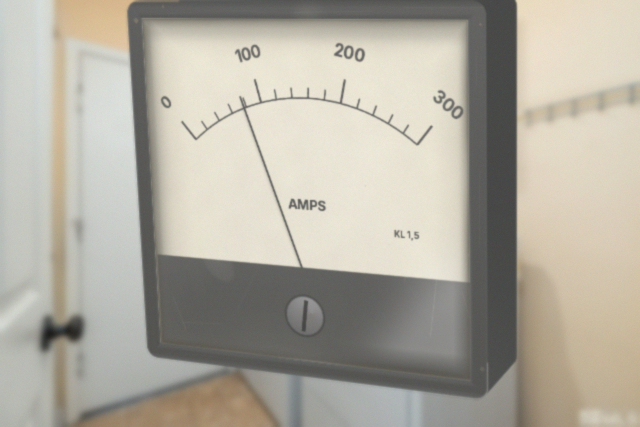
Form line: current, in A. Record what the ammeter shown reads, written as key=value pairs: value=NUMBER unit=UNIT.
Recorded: value=80 unit=A
